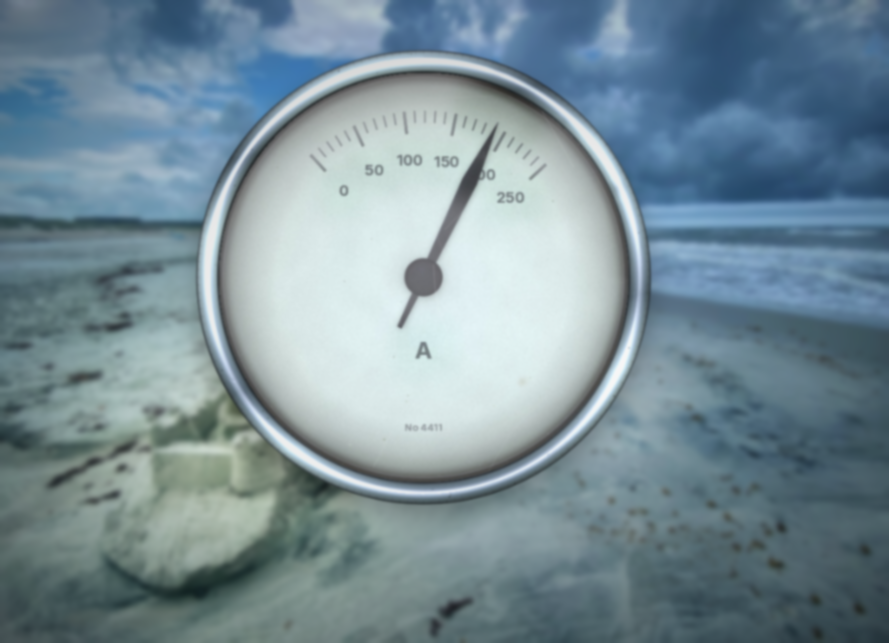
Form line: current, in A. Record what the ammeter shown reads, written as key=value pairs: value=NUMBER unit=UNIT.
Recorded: value=190 unit=A
